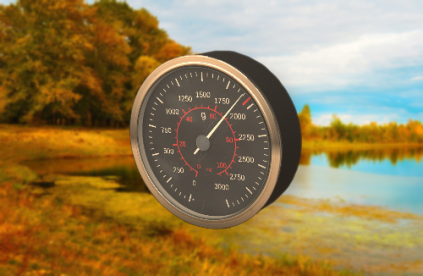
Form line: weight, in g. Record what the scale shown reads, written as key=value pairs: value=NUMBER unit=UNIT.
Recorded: value=1900 unit=g
